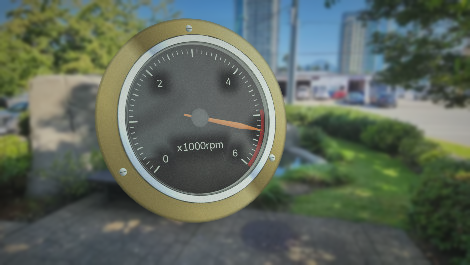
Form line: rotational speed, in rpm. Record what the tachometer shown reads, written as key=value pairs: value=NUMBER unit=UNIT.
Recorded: value=5300 unit=rpm
